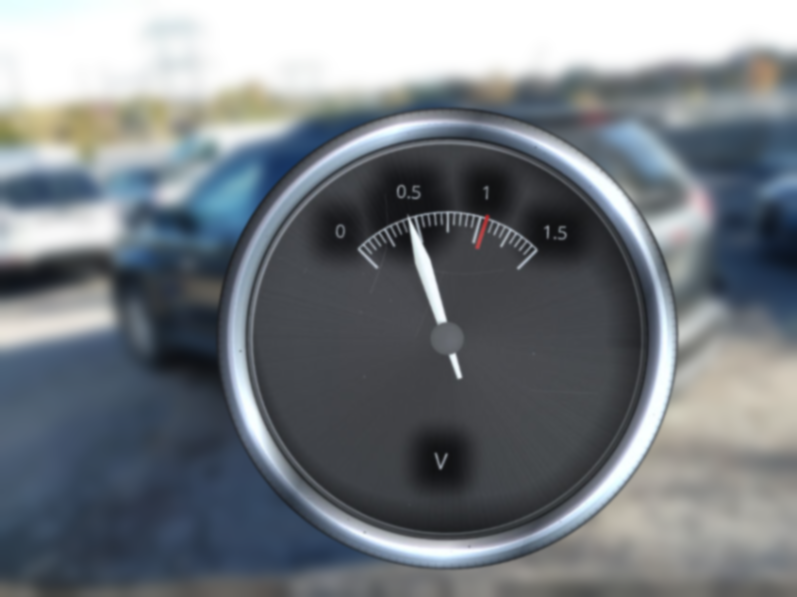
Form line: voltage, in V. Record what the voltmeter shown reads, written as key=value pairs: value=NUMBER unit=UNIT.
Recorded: value=0.45 unit=V
